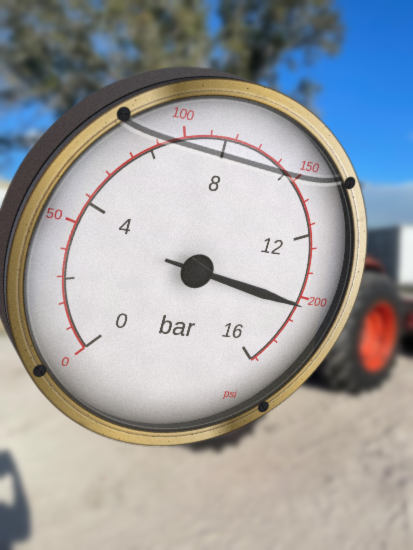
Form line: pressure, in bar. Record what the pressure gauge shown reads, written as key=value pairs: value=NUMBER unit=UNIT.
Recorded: value=14 unit=bar
